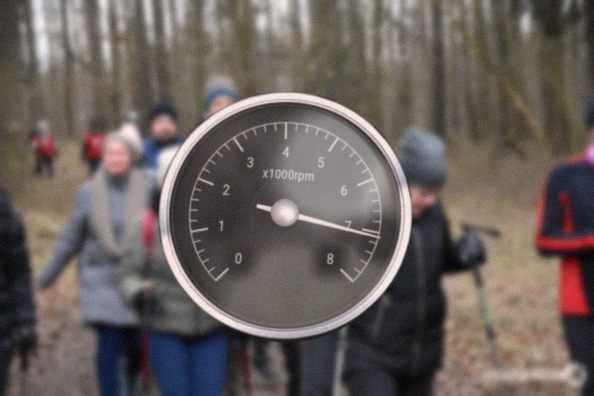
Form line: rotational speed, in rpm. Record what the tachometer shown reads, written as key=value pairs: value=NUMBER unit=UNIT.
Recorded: value=7100 unit=rpm
